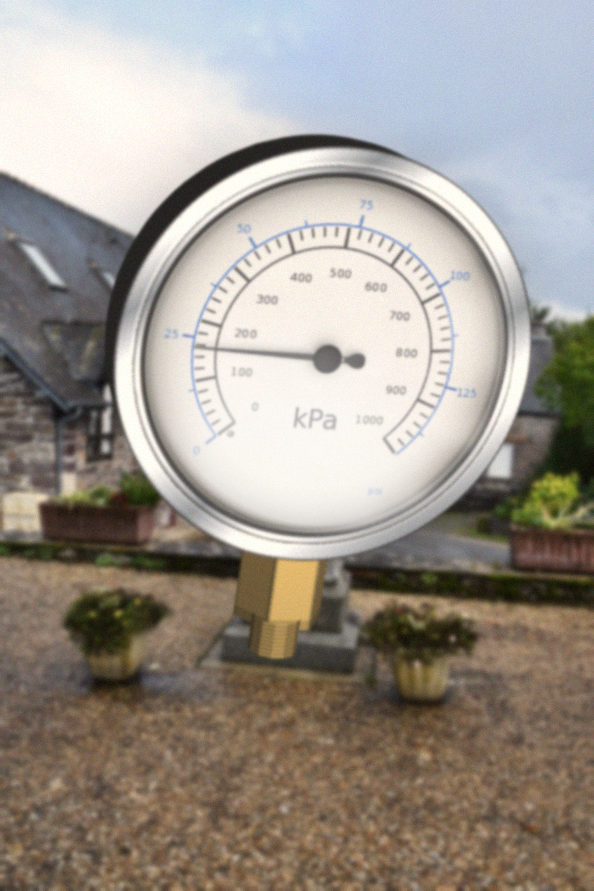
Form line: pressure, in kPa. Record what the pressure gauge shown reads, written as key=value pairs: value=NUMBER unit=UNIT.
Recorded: value=160 unit=kPa
